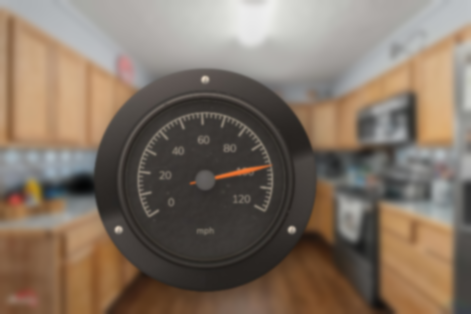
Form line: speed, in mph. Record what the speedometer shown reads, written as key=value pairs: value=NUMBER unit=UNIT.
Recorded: value=100 unit=mph
